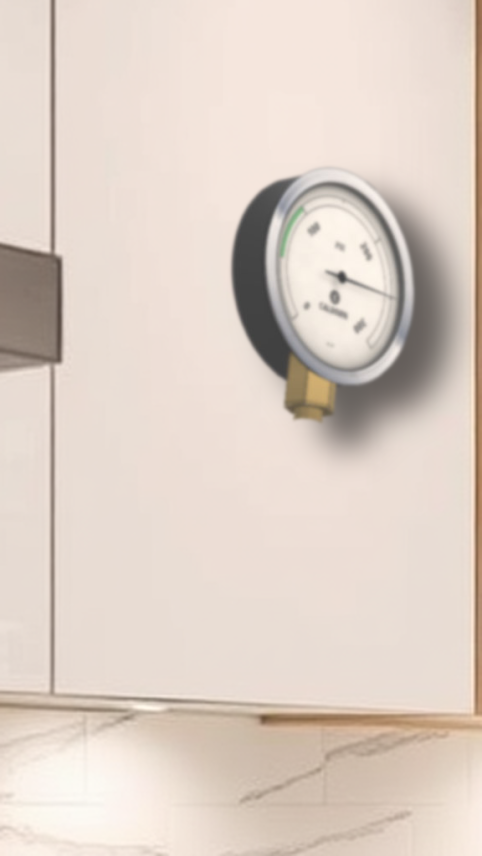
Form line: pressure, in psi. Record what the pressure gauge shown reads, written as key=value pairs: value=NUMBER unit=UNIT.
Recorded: value=250 unit=psi
